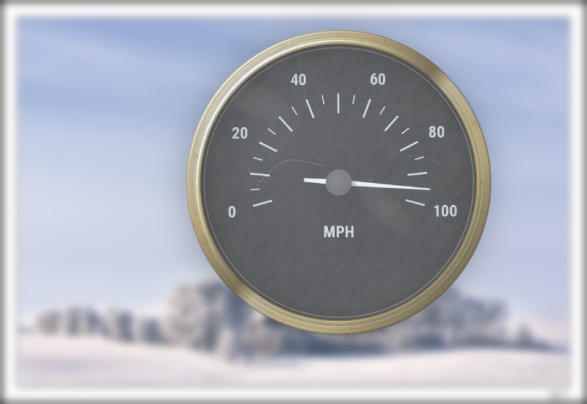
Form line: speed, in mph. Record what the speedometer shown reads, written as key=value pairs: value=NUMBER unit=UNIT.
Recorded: value=95 unit=mph
